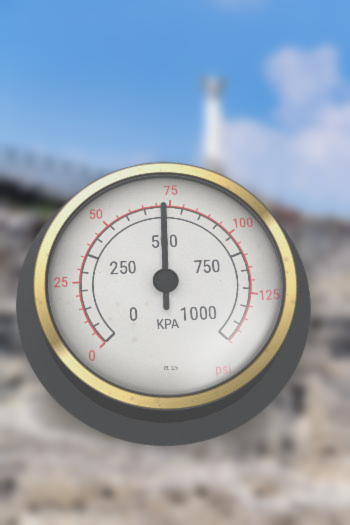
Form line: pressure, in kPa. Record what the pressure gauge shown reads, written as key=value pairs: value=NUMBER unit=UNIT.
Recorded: value=500 unit=kPa
